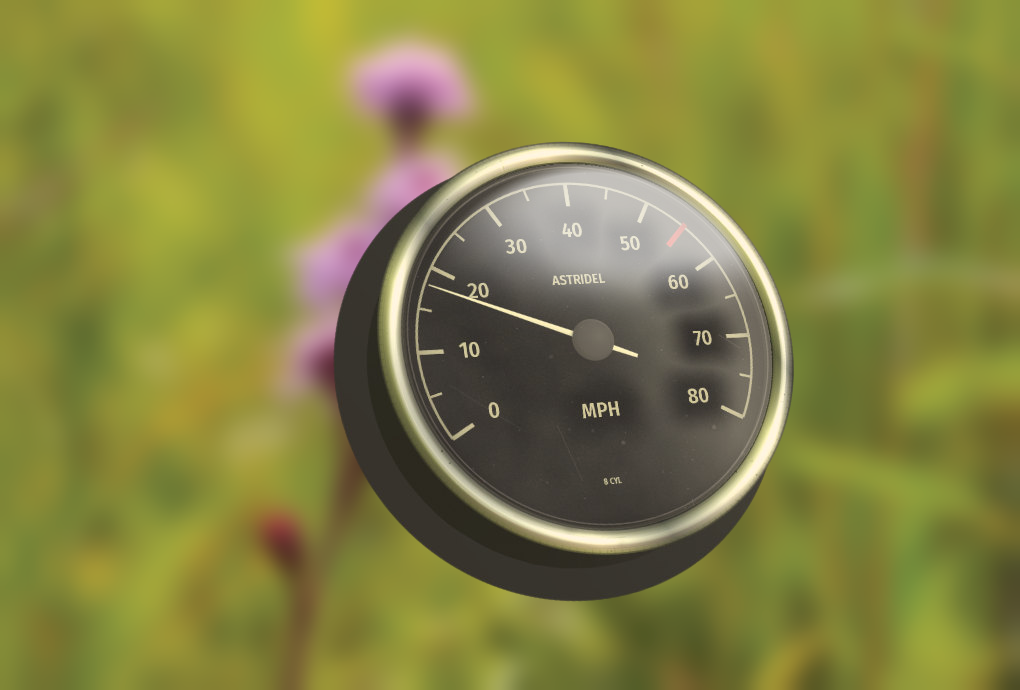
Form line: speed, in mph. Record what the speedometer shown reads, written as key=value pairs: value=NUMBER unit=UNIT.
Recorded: value=17.5 unit=mph
